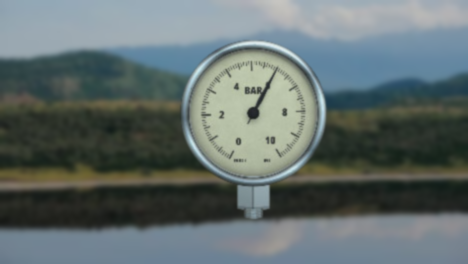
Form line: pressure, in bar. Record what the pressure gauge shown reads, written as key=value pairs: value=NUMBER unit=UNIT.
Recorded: value=6 unit=bar
